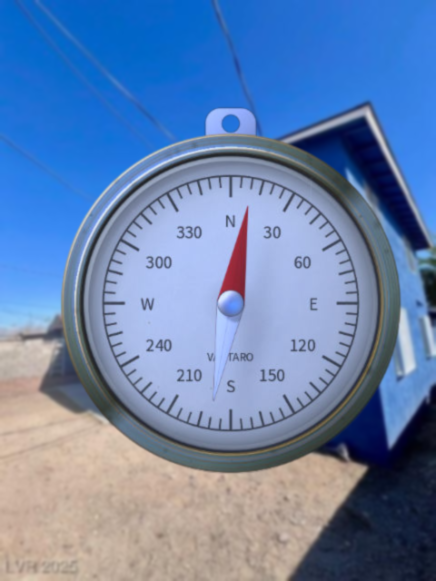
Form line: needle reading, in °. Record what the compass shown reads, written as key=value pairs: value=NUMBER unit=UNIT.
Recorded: value=10 unit=°
